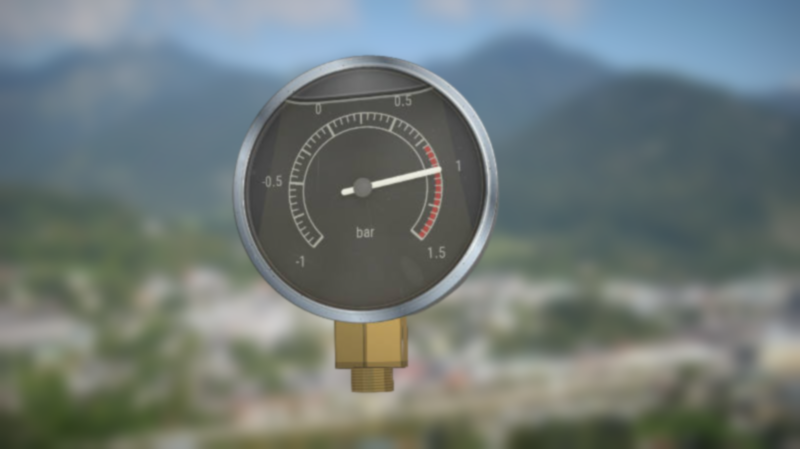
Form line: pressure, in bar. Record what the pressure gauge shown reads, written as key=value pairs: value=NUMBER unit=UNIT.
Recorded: value=1 unit=bar
